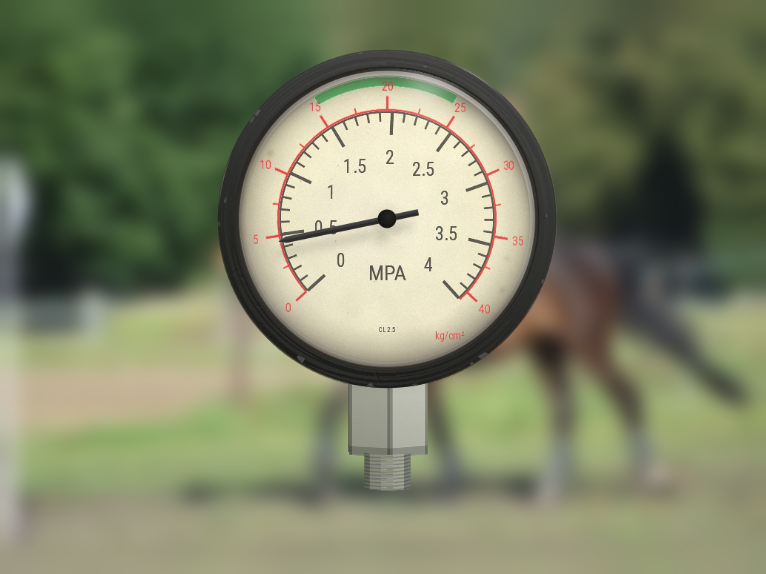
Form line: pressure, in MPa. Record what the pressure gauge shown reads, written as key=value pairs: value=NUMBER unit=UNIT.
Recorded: value=0.45 unit=MPa
